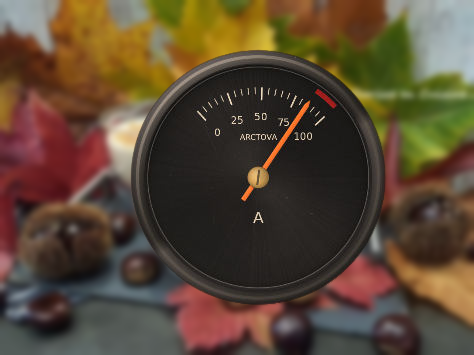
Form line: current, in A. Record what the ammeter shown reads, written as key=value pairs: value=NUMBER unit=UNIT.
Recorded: value=85 unit=A
